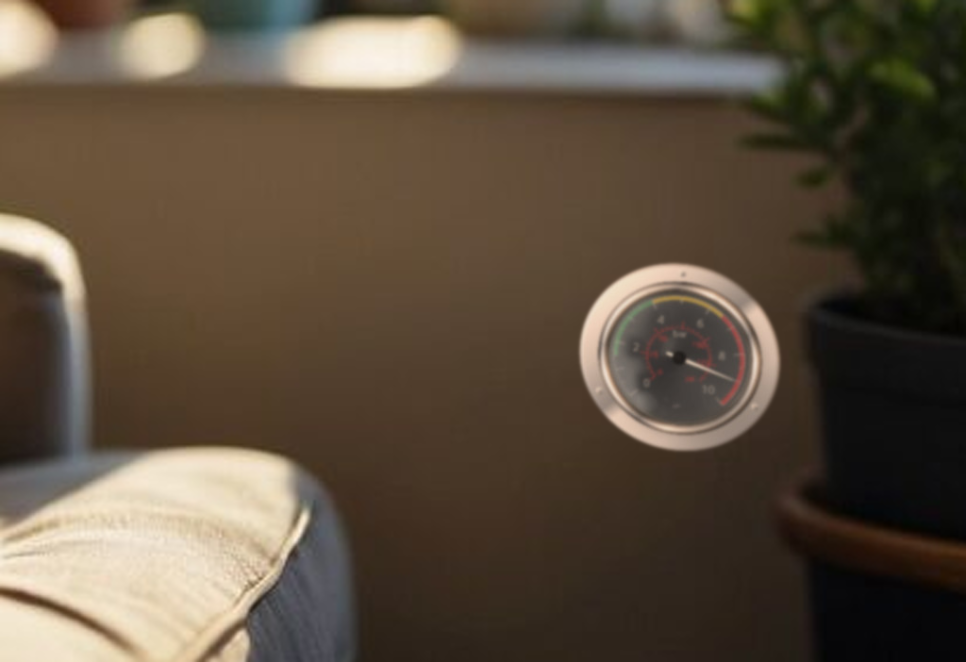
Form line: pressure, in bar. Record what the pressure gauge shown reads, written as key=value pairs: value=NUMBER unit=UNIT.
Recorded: value=9 unit=bar
